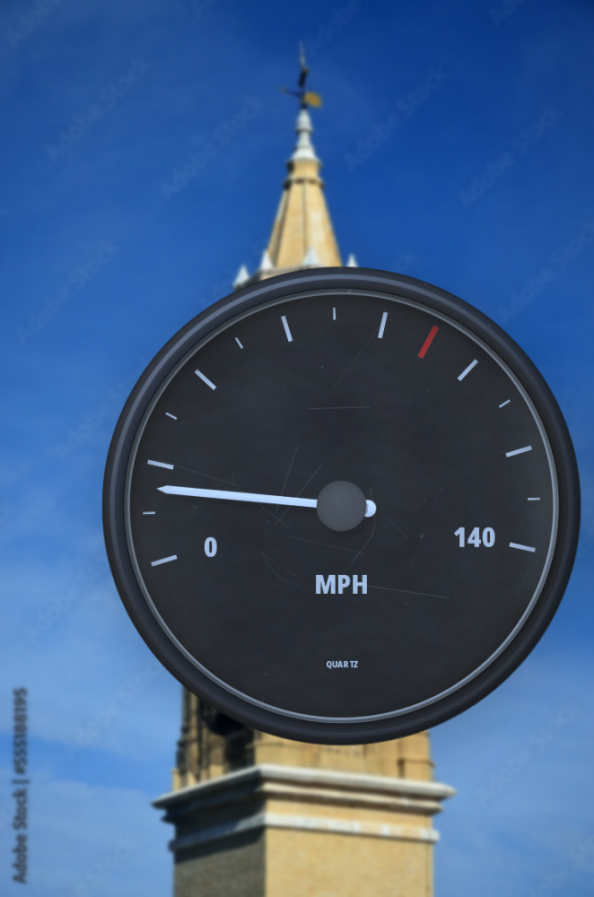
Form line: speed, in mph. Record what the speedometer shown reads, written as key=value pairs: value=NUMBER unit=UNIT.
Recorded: value=15 unit=mph
